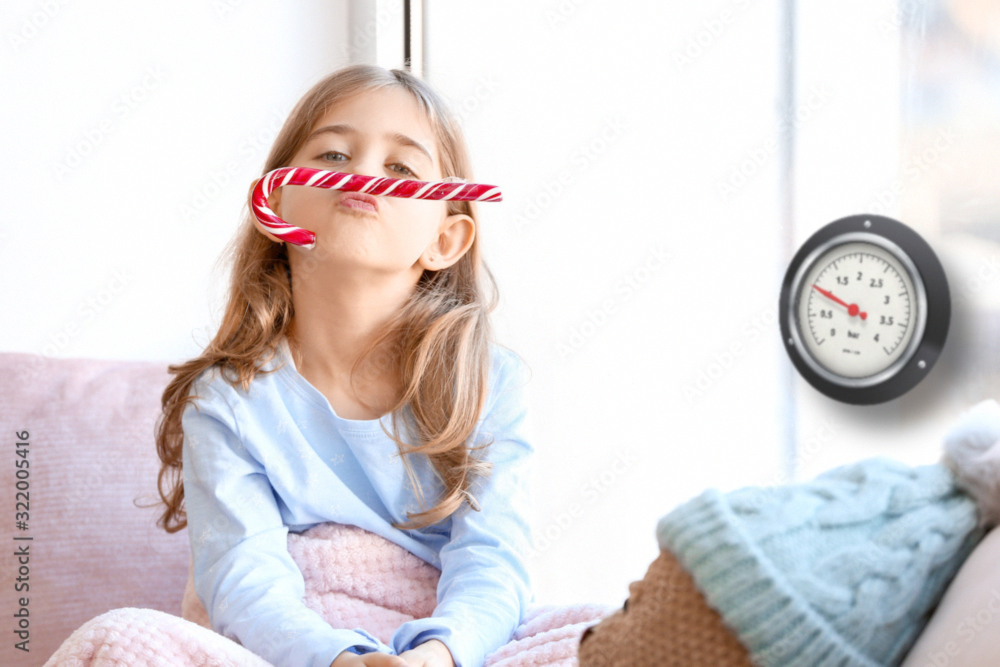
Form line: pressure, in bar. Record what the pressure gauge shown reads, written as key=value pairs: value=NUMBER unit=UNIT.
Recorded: value=1 unit=bar
